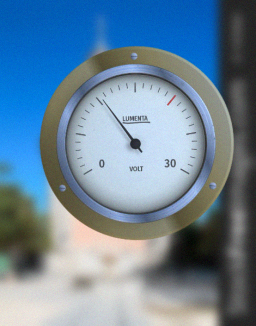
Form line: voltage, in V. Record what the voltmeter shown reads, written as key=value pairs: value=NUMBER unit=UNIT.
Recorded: value=10.5 unit=V
